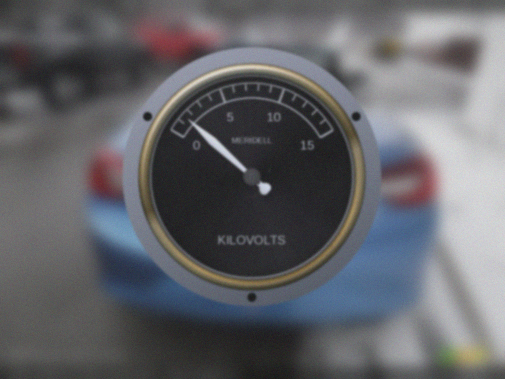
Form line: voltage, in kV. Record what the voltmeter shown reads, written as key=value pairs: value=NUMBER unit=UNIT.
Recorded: value=1.5 unit=kV
